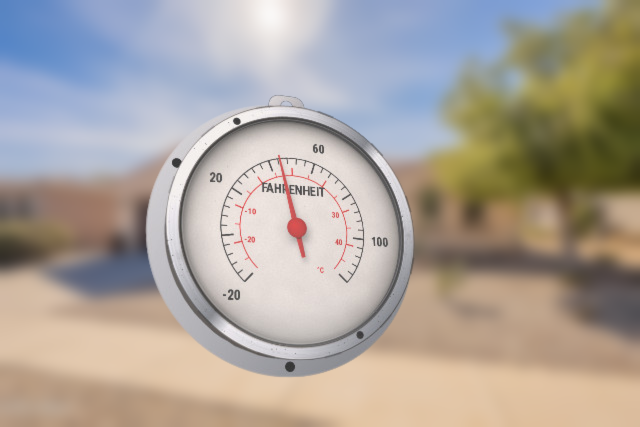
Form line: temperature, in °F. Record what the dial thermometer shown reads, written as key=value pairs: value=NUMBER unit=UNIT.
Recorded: value=44 unit=°F
